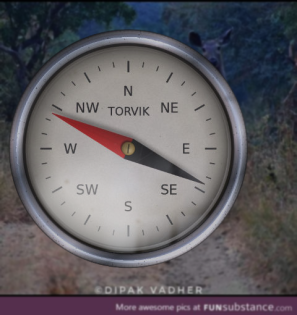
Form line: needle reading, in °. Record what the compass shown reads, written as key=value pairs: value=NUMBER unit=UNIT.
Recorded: value=295 unit=°
